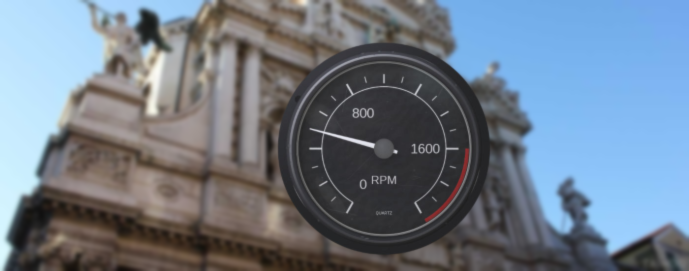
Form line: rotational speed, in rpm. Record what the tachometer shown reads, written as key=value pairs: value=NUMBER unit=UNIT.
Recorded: value=500 unit=rpm
